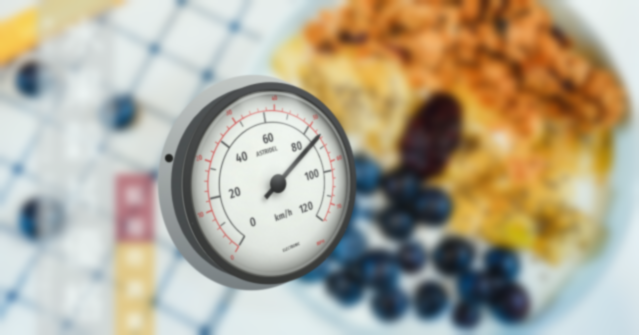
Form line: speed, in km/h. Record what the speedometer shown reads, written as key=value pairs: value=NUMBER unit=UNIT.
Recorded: value=85 unit=km/h
